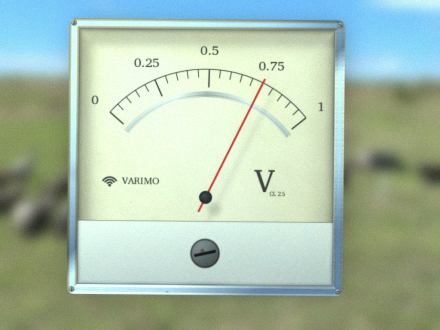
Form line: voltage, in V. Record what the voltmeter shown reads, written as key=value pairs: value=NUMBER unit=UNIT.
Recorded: value=0.75 unit=V
